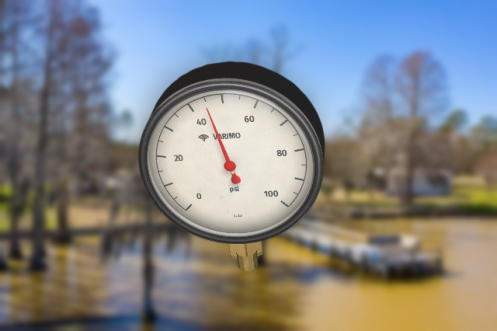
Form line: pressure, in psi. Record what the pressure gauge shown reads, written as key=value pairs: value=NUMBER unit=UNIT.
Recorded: value=45 unit=psi
